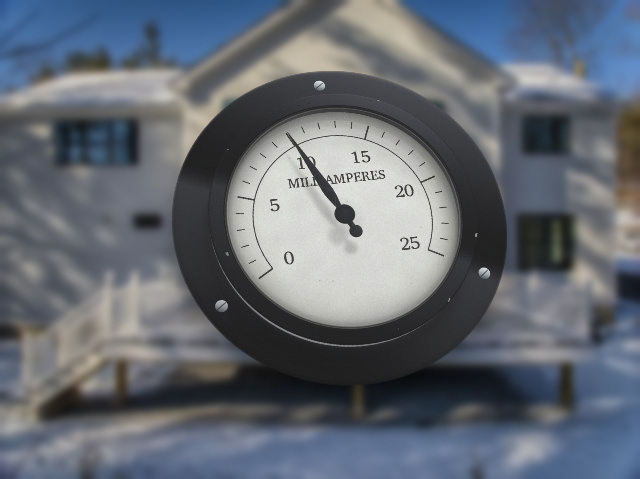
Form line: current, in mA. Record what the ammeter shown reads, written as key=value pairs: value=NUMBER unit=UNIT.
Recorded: value=10 unit=mA
